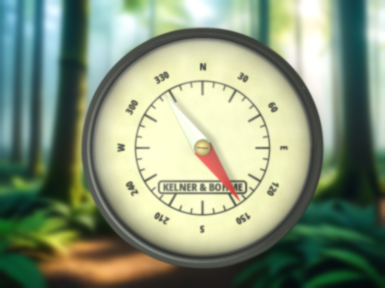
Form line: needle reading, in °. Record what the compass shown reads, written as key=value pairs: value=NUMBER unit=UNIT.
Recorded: value=145 unit=°
